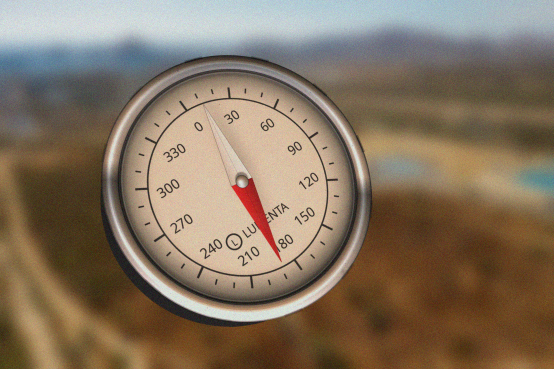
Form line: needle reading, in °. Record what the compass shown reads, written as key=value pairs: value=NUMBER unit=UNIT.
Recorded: value=190 unit=°
